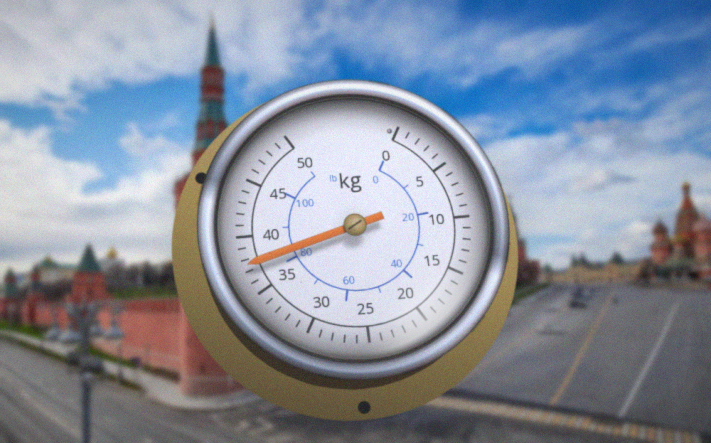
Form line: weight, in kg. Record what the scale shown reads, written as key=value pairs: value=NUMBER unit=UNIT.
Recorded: value=37.5 unit=kg
